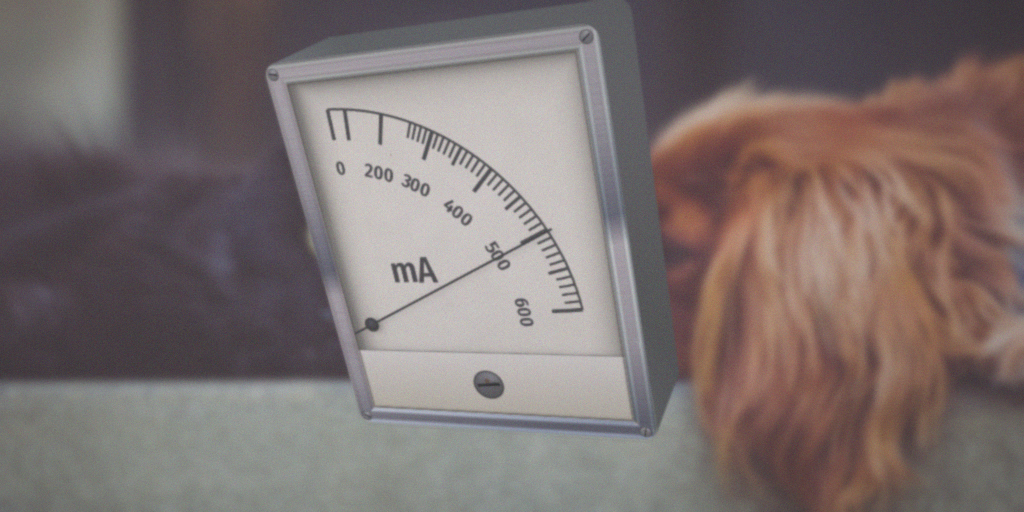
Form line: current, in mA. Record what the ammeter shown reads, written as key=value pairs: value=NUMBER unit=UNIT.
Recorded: value=500 unit=mA
